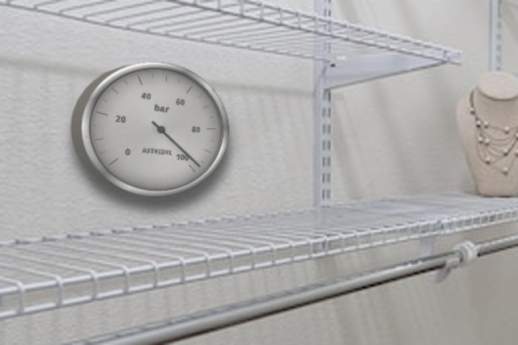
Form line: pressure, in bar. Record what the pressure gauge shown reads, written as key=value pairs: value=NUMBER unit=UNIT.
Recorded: value=97.5 unit=bar
